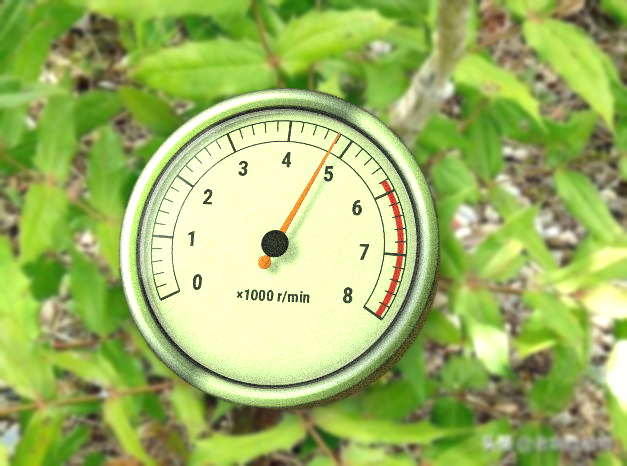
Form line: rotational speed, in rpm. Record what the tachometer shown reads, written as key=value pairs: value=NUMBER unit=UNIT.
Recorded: value=4800 unit=rpm
